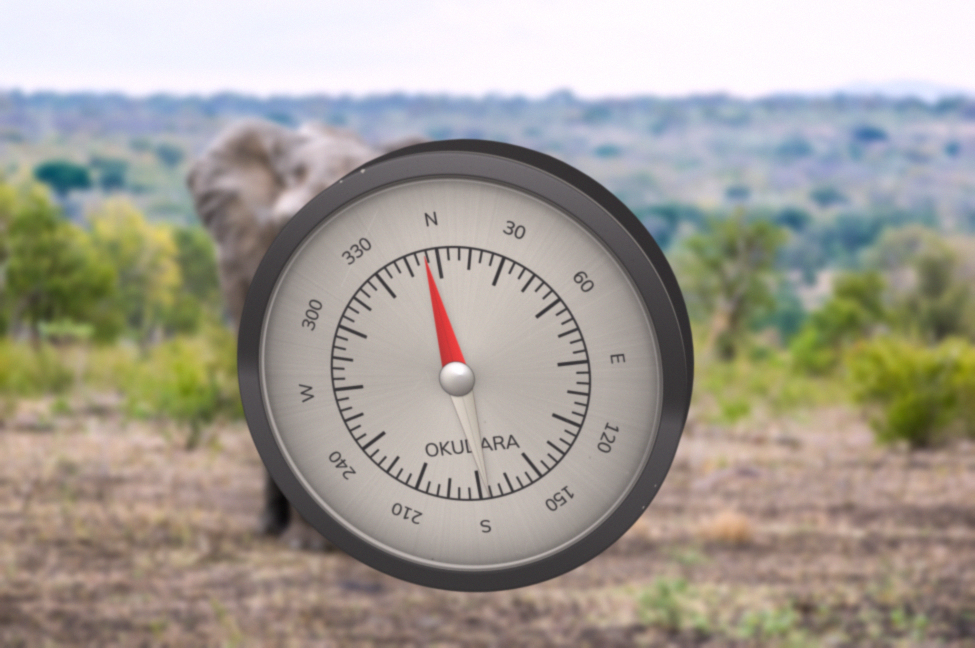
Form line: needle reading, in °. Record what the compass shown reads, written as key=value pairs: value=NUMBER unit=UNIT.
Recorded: value=355 unit=°
